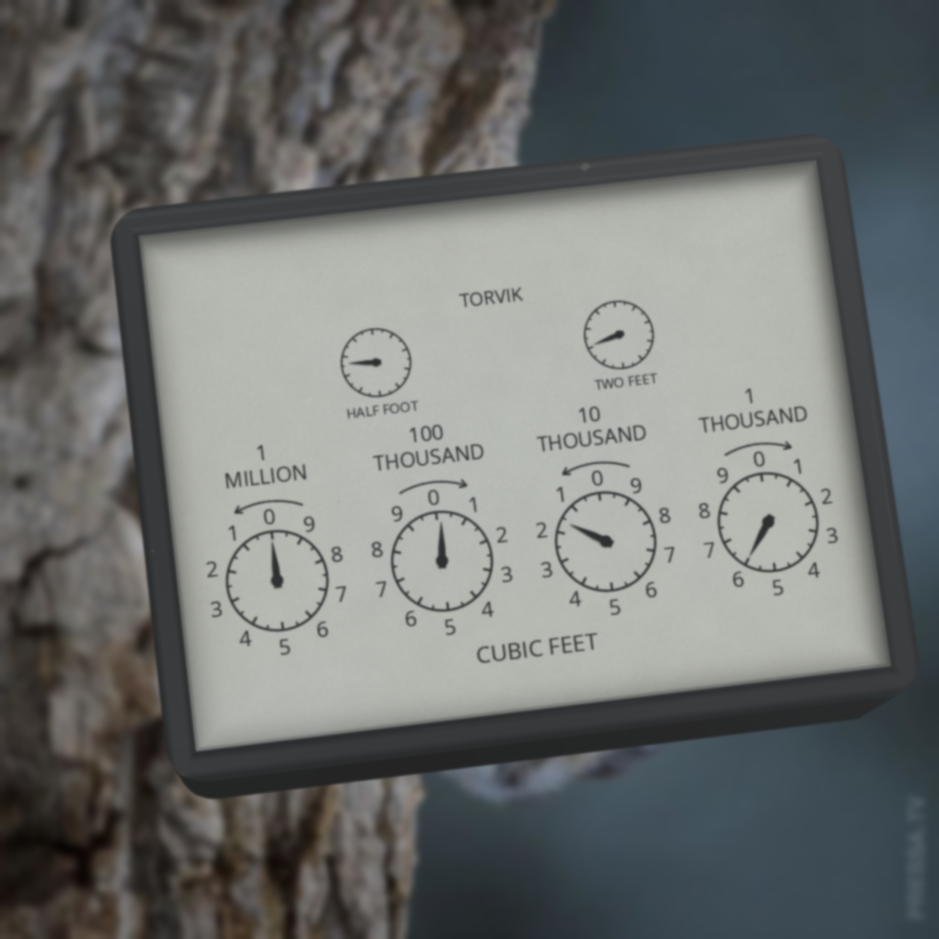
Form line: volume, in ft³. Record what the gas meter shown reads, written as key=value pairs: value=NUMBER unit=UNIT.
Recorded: value=1600 unit=ft³
